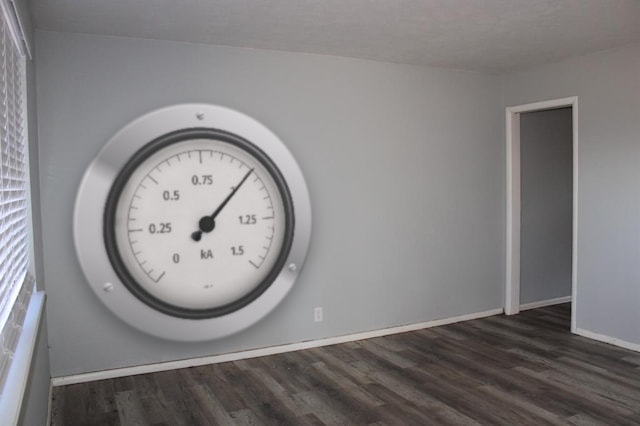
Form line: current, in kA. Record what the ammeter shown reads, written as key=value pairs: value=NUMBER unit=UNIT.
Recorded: value=1 unit=kA
